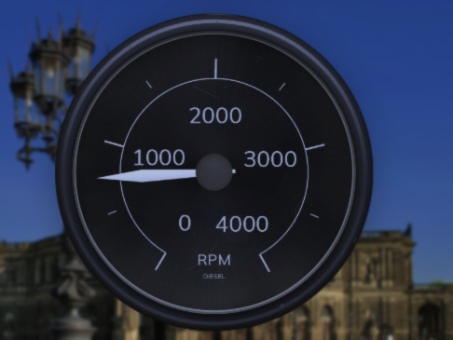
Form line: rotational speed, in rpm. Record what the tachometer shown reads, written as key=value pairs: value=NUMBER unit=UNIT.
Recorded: value=750 unit=rpm
